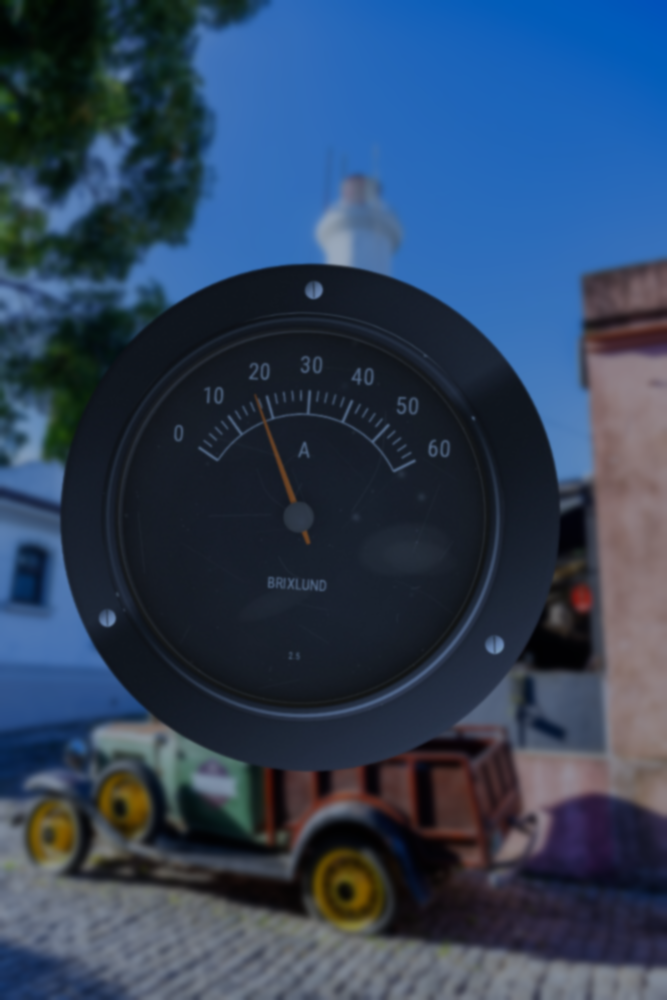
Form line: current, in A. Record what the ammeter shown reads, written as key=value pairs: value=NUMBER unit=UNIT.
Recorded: value=18 unit=A
